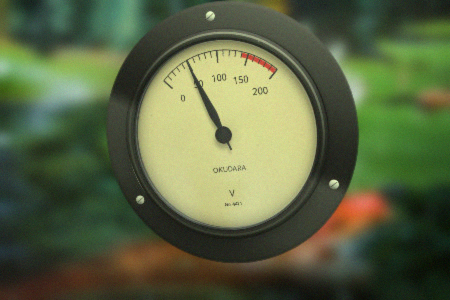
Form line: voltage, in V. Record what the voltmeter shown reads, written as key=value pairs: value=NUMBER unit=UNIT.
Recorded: value=50 unit=V
